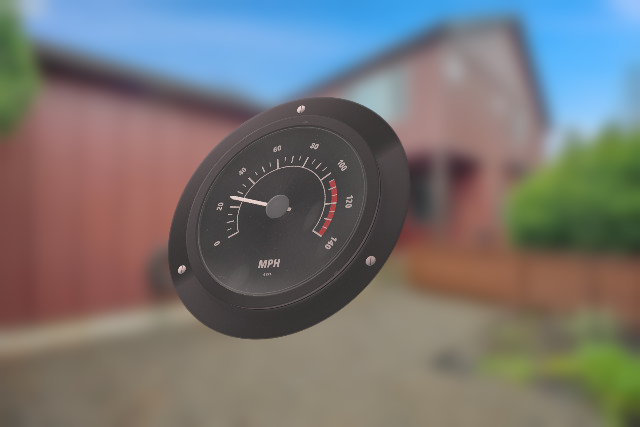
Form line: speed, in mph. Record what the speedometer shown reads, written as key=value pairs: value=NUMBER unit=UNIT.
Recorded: value=25 unit=mph
